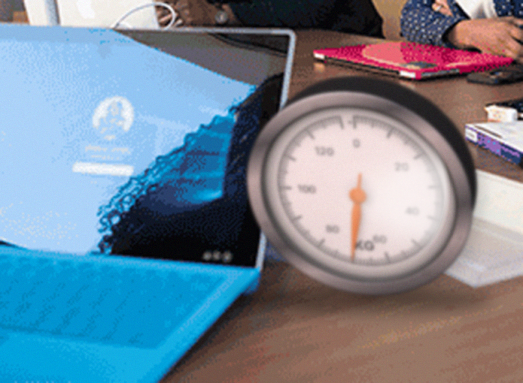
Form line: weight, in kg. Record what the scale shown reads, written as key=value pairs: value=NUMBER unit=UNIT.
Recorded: value=70 unit=kg
